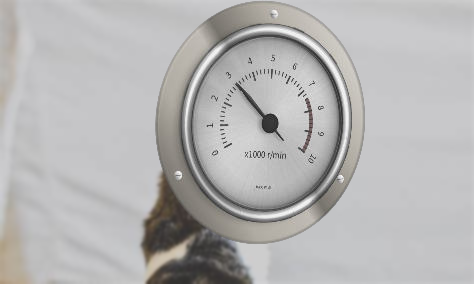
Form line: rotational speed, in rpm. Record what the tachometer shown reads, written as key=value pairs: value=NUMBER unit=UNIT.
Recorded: value=3000 unit=rpm
